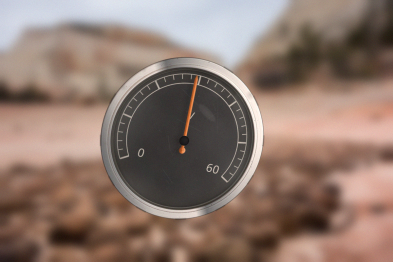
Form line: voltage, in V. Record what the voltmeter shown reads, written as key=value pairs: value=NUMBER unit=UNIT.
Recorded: value=29 unit=V
